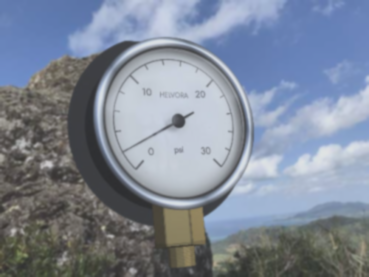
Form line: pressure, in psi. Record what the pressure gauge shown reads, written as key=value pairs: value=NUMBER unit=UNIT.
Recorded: value=2 unit=psi
